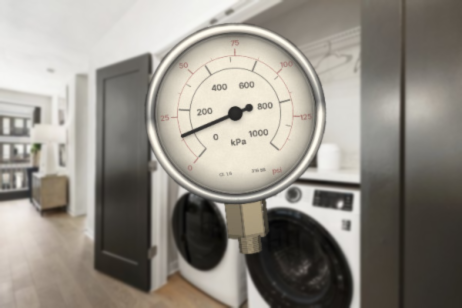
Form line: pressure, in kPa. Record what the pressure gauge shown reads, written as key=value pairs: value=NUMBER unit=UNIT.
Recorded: value=100 unit=kPa
